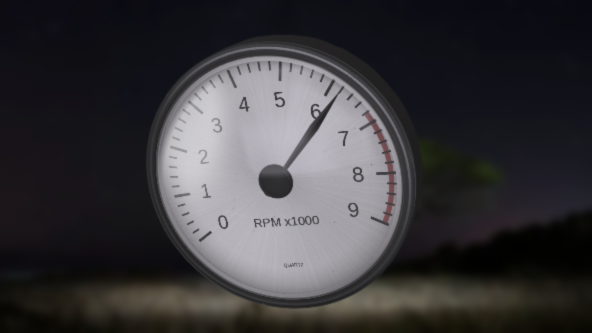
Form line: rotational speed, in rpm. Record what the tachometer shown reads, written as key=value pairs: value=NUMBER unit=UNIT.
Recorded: value=6200 unit=rpm
